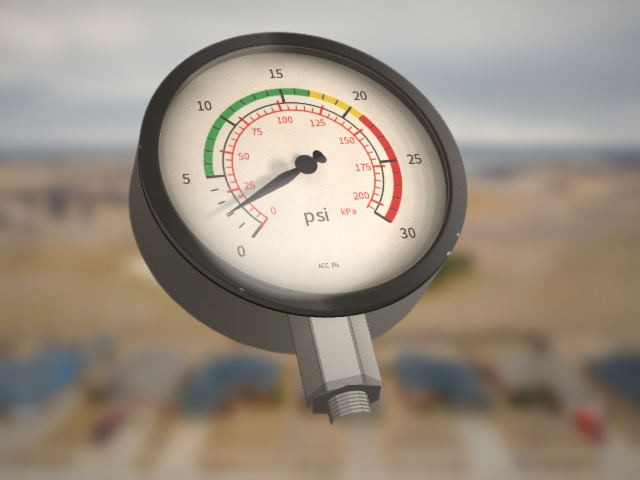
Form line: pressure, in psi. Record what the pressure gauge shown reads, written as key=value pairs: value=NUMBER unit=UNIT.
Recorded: value=2 unit=psi
